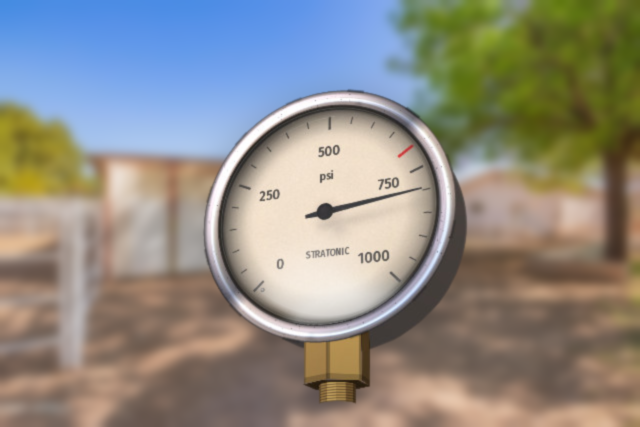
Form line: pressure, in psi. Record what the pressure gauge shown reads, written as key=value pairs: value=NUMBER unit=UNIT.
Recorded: value=800 unit=psi
